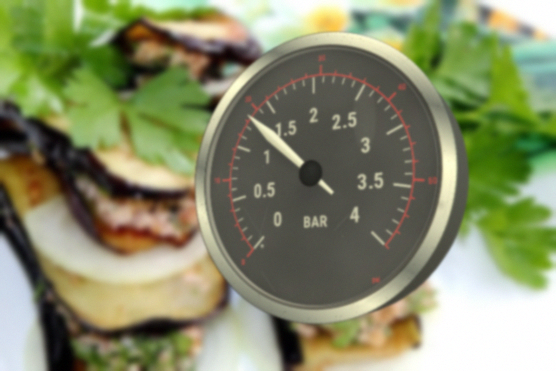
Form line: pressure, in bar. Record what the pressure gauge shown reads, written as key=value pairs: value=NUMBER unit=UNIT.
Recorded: value=1.3 unit=bar
